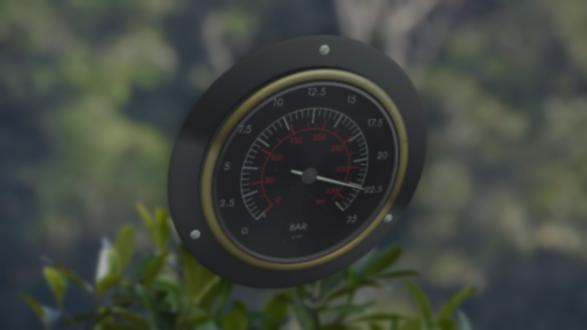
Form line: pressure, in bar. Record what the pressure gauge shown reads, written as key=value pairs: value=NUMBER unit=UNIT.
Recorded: value=22.5 unit=bar
